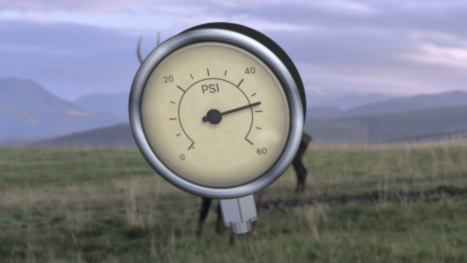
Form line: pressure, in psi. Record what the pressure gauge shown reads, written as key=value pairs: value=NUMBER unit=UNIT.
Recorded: value=47.5 unit=psi
